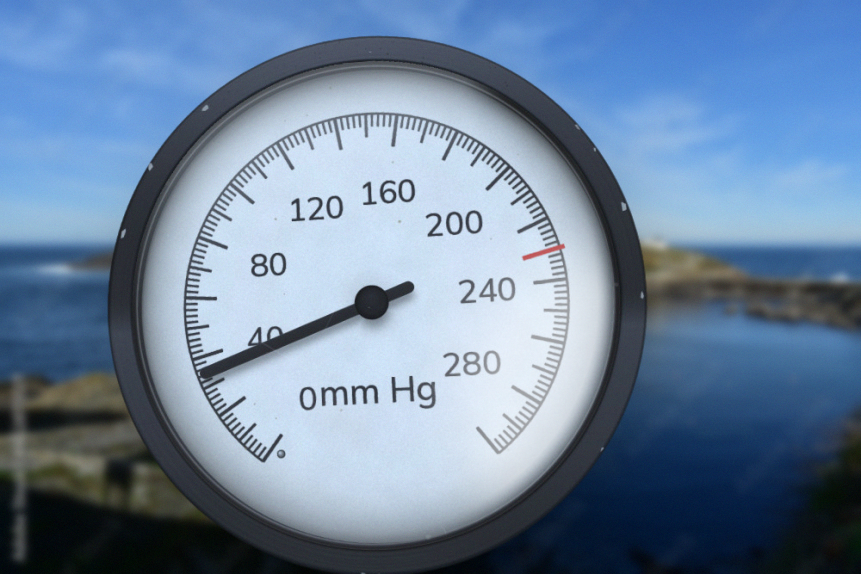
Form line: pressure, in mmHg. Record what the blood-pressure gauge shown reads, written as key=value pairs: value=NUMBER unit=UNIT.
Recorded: value=34 unit=mmHg
